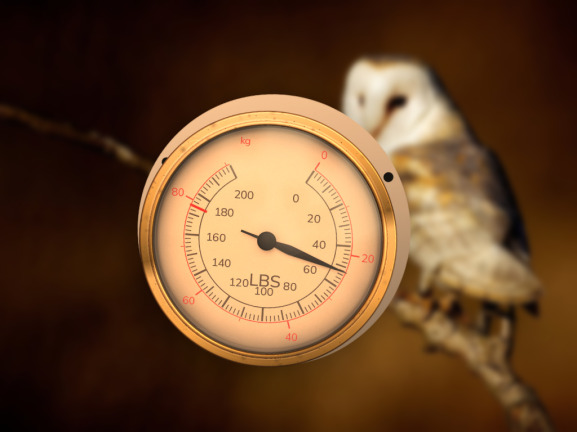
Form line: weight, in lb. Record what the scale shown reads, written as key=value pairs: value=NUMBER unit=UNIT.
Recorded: value=52 unit=lb
